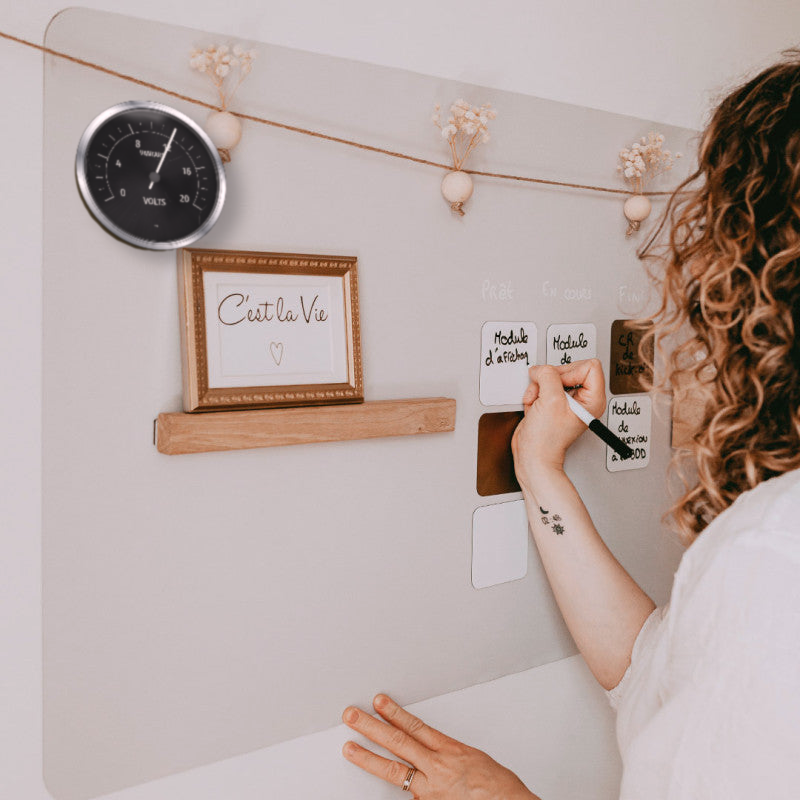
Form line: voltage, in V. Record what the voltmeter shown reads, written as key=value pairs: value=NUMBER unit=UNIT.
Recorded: value=12 unit=V
